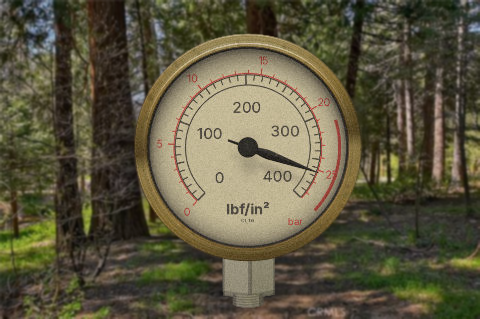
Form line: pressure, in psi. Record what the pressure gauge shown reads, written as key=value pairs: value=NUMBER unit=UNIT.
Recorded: value=365 unit=psi
